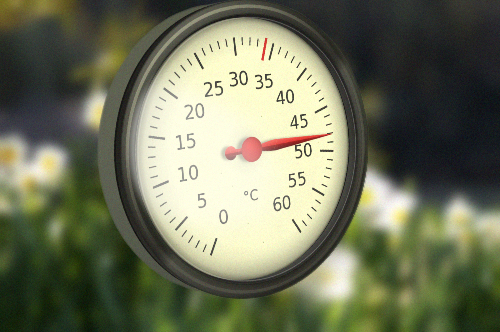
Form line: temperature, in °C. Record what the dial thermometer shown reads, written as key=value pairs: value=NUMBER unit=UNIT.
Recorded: value=48 unit=°C
